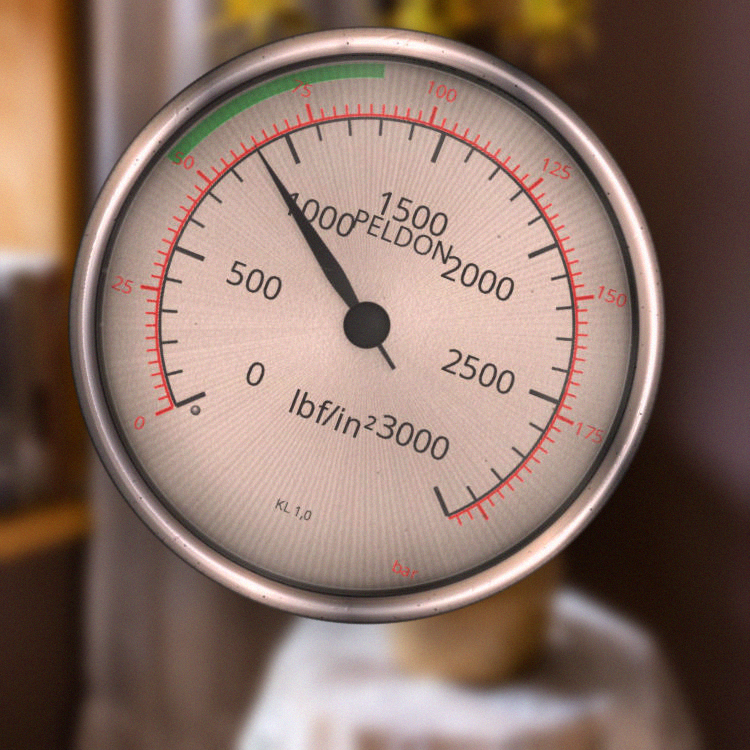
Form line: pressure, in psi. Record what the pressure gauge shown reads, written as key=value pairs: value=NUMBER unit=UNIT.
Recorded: value=900 unit=psi
